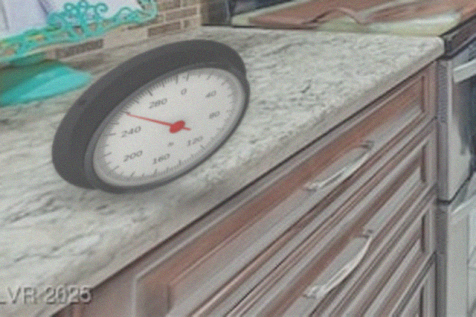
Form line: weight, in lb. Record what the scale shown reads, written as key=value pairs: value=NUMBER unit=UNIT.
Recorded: value=260 unit=lb
